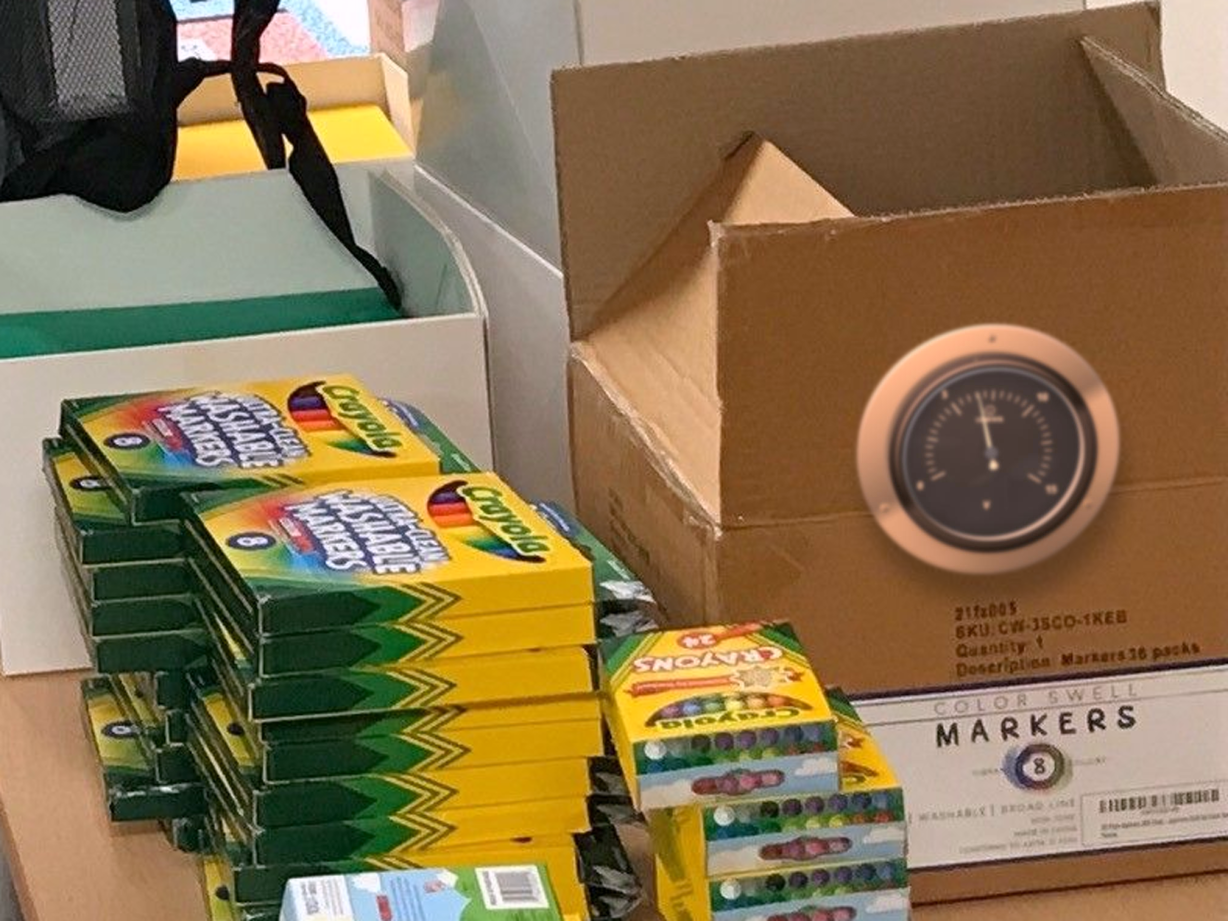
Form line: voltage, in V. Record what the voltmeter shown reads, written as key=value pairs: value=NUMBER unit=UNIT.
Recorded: value=6.5 unit=V
